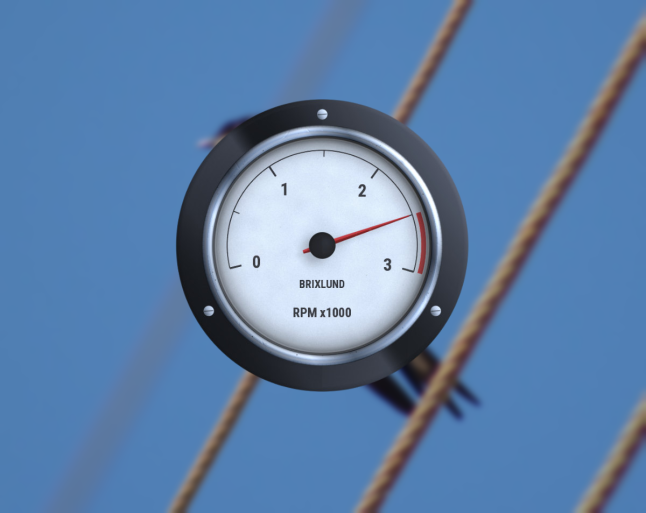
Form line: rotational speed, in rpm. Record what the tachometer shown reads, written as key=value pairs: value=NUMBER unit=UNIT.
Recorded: value=2500 unit=rpm
